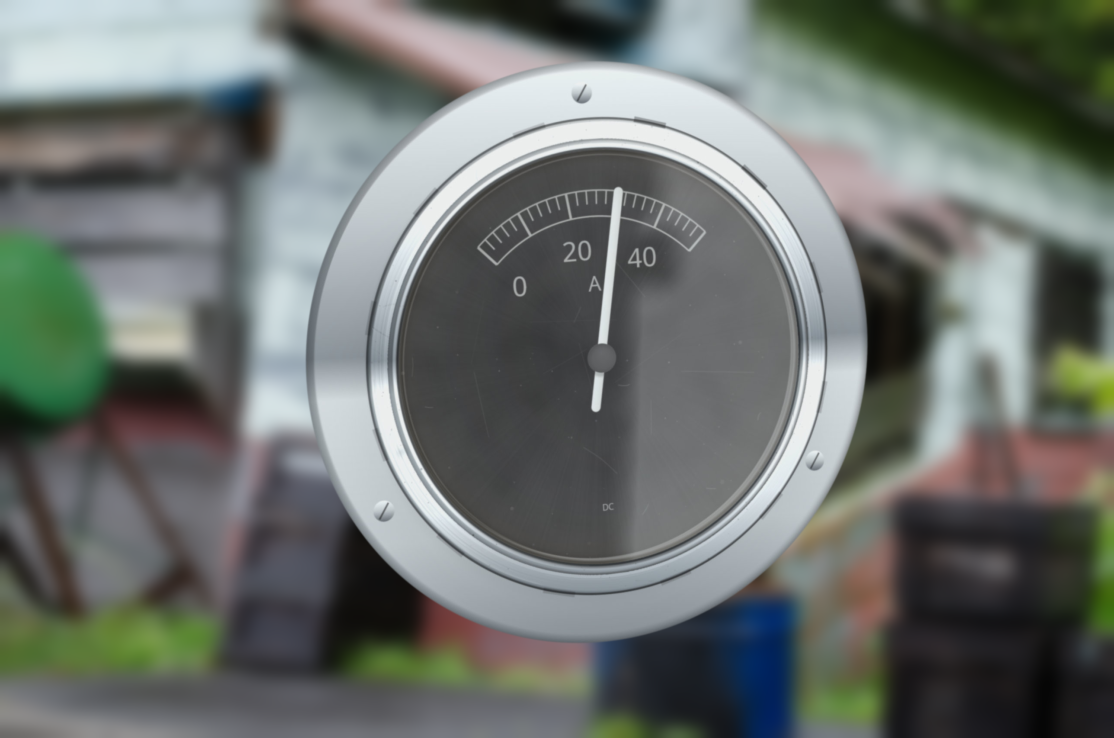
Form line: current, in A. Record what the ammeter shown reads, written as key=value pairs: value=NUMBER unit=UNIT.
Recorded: value=30 unit=A
